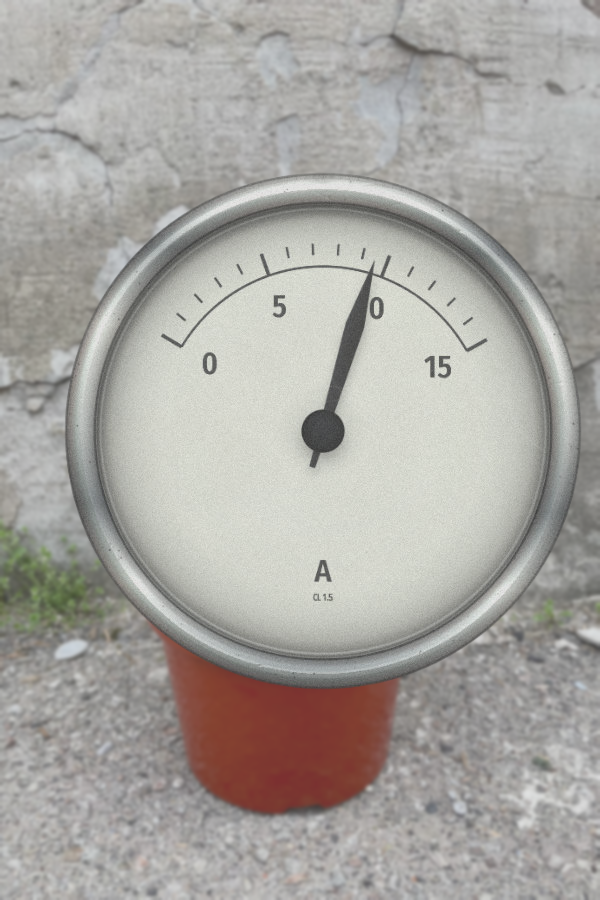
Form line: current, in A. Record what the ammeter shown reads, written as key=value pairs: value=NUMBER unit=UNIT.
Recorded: value=9.5 unit=A
